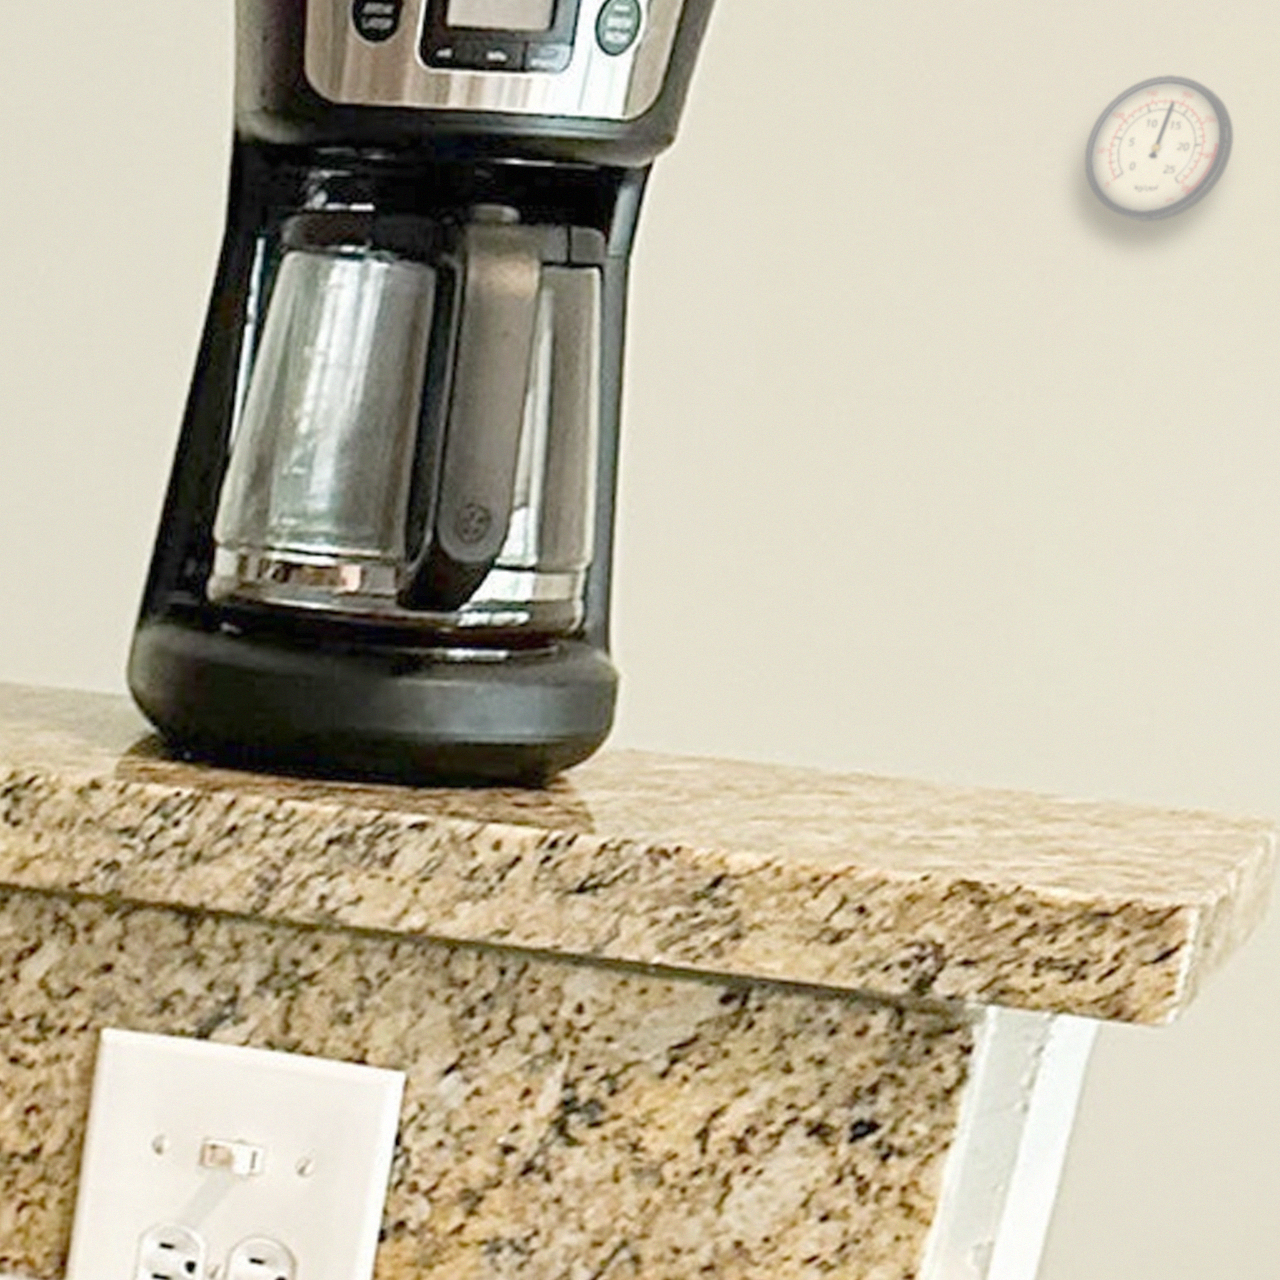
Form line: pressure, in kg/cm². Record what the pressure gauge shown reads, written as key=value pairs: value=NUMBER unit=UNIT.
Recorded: value=13 unit=kg/cm²
